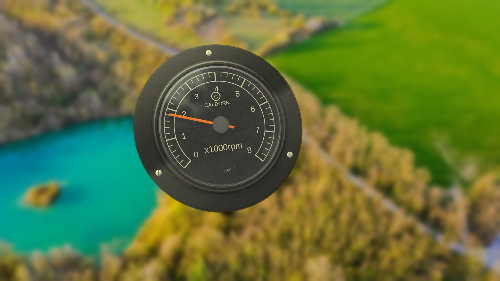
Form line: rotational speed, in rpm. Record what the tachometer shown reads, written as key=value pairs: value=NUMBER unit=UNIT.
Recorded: value=1800 unit=rpm
